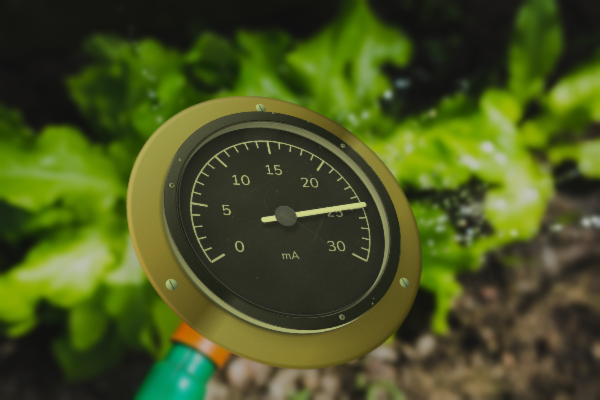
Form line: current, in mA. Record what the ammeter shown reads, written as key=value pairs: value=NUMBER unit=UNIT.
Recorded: value=25 unit=mA
